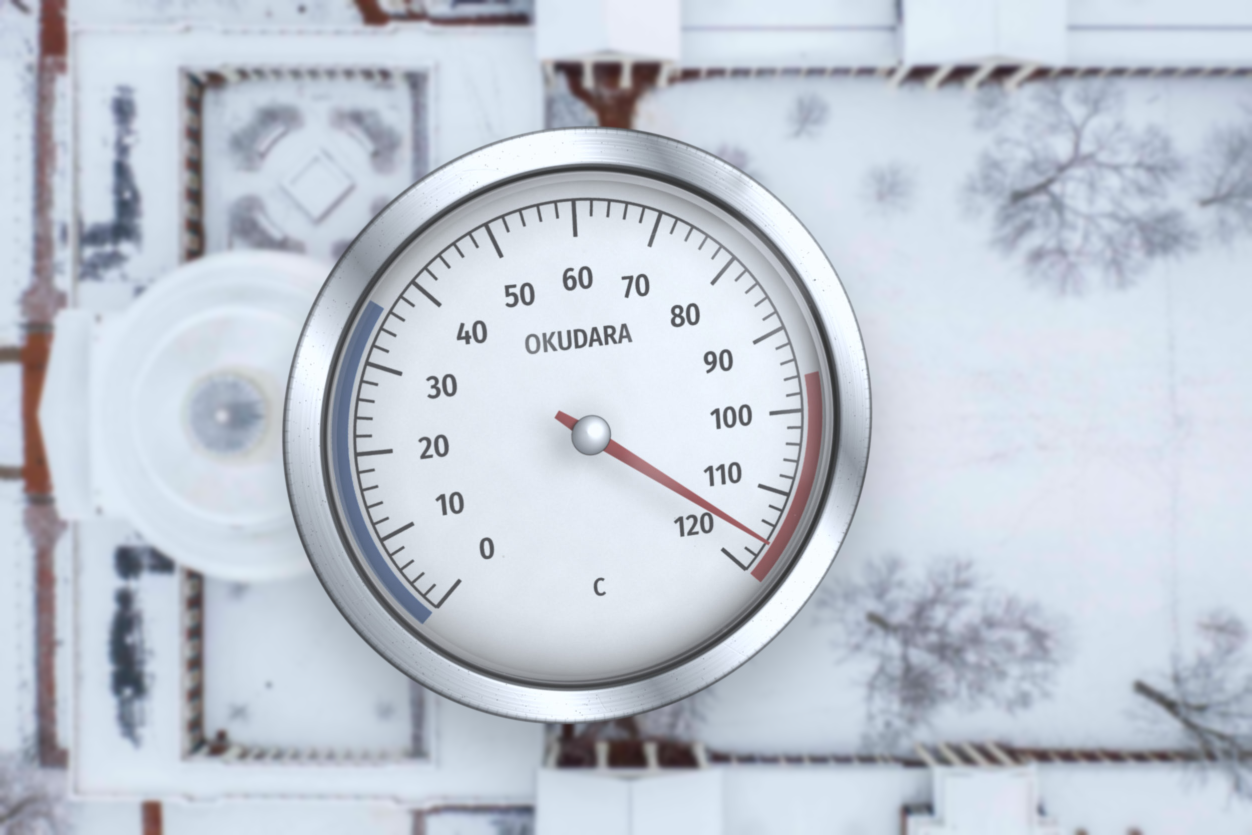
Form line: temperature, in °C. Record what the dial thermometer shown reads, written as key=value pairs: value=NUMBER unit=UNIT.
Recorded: value=116 unit=°C
